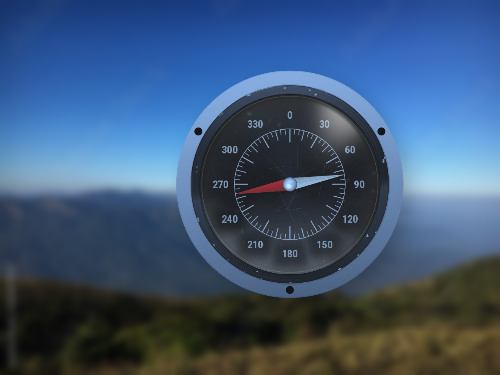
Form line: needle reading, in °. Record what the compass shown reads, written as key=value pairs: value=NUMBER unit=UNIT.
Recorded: value=260 unit=°
